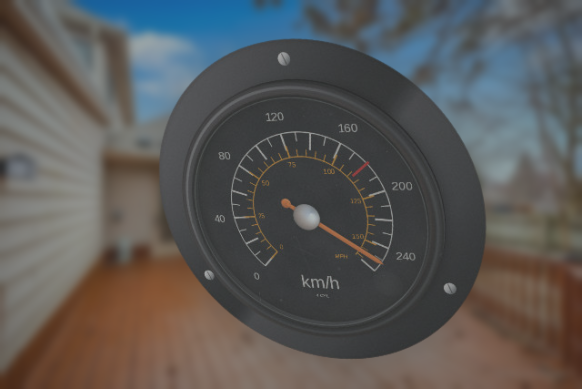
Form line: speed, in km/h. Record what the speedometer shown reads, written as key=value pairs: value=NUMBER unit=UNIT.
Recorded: value=250 unit=km/h
